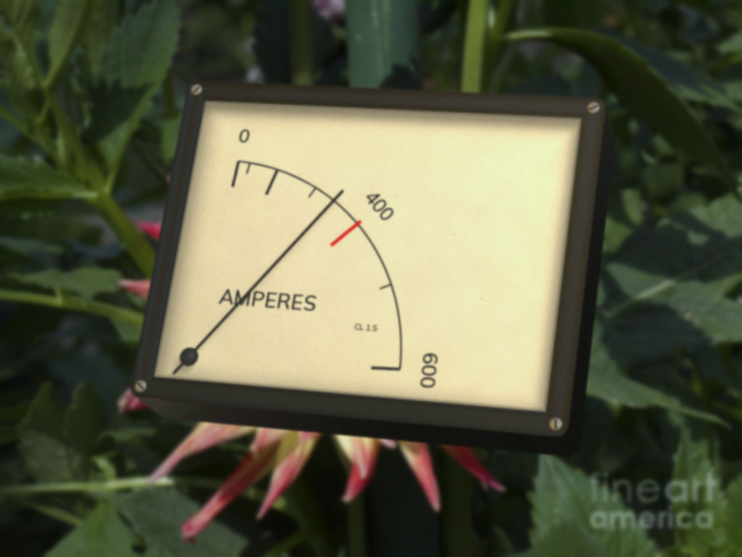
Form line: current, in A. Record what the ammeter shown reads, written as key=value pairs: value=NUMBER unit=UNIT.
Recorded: value=350 unit=A
